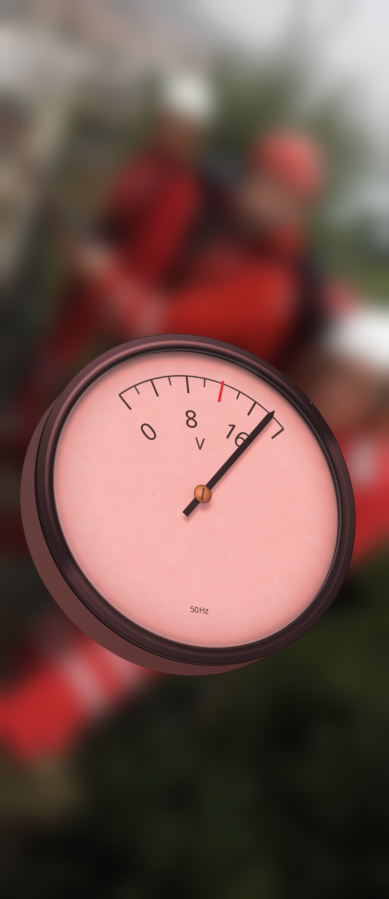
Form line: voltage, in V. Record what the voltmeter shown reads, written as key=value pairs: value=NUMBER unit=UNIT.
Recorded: value=18 unit=V
